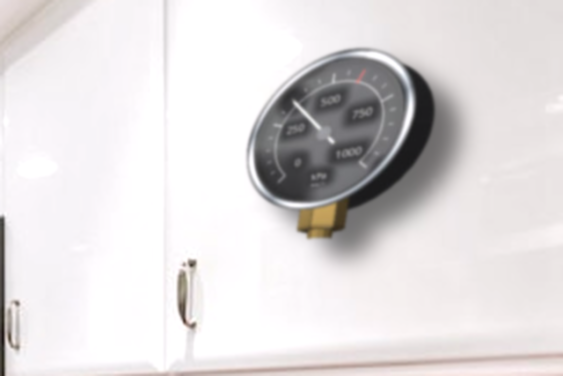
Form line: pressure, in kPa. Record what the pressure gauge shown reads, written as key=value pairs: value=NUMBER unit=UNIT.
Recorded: value=350 unit=kPa
